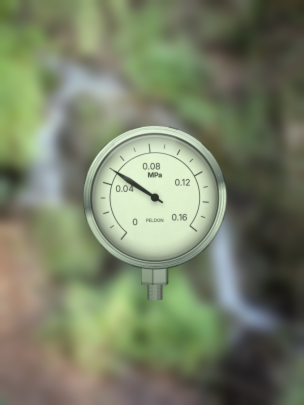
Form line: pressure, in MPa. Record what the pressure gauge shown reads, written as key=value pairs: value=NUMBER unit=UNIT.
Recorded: value=0.05 unit=MPa
